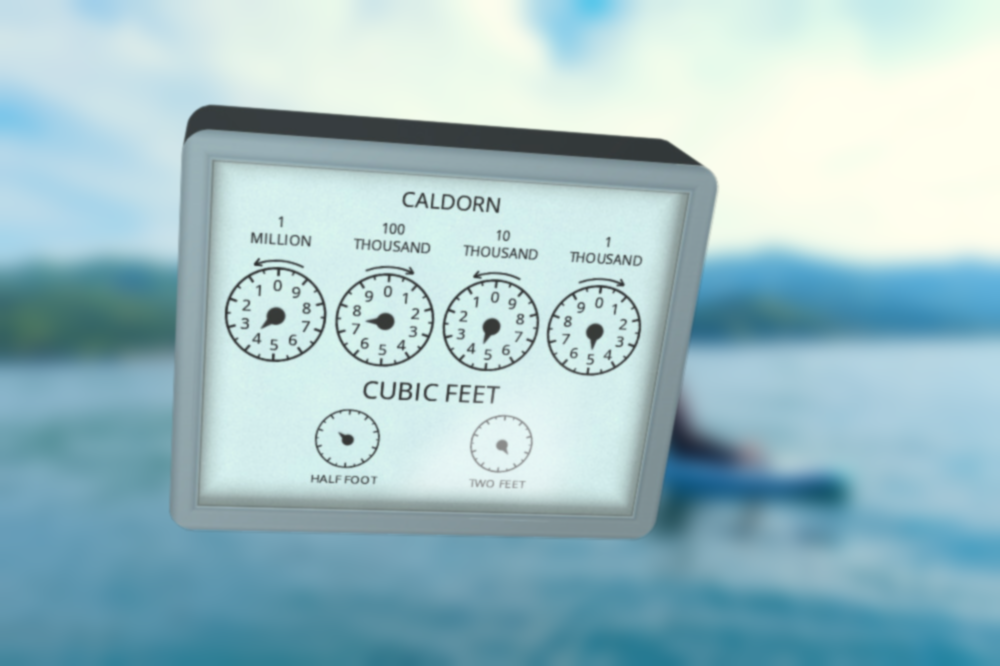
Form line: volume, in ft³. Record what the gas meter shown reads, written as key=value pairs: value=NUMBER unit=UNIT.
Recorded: value=374500 unit=ft³
